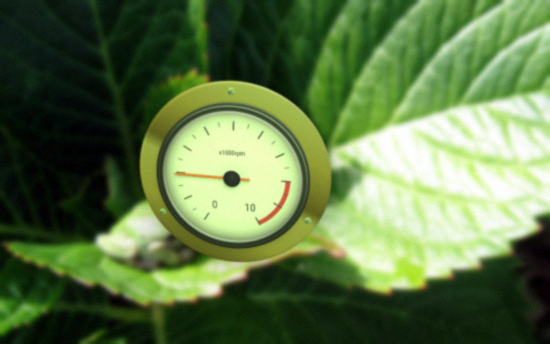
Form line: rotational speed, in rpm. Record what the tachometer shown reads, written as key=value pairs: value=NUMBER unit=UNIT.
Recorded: value=2000 unit=rpm
